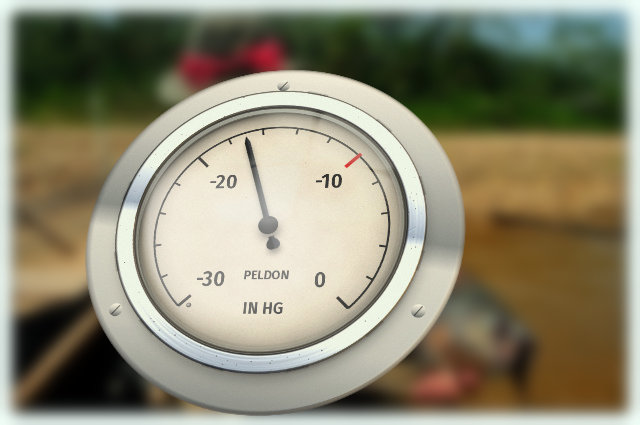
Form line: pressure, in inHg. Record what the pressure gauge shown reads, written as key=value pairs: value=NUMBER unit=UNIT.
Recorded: value=-17 unit=inHg
